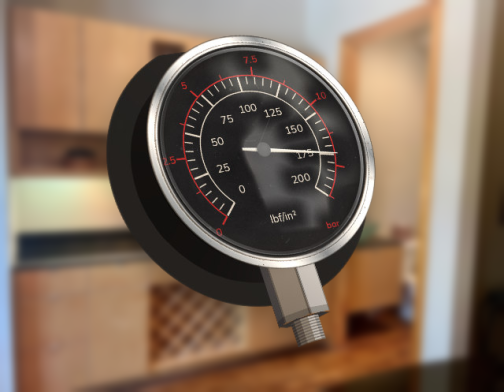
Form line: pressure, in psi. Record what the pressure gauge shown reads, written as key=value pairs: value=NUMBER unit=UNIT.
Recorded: value=175 unit=psi
